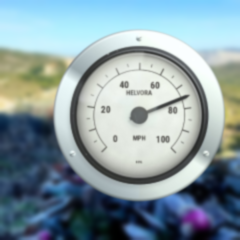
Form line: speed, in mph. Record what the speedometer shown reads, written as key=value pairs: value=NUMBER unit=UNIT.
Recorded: value=75 unit=mph
